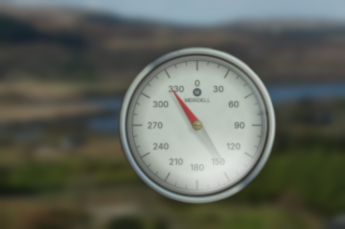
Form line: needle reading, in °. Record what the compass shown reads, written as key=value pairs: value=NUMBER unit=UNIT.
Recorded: value=325 unit=°
